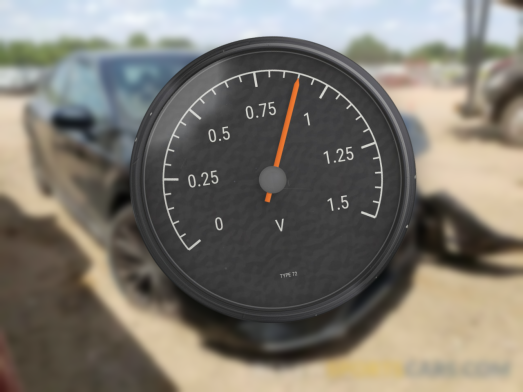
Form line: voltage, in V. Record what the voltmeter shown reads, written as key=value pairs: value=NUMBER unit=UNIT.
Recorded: value=0.9 unit=V
